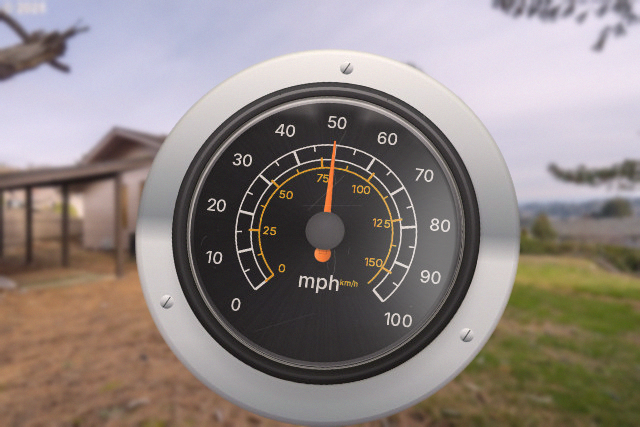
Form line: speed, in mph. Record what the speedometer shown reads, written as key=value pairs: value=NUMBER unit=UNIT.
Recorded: value=50 unit=mph
